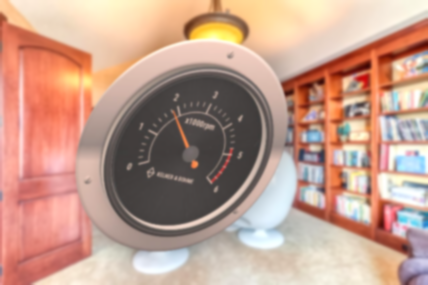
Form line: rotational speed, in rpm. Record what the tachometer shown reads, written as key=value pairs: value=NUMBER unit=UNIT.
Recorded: value=1800 unit=rpm
